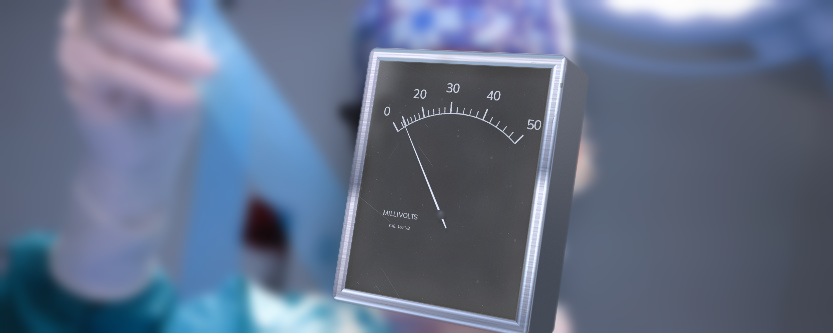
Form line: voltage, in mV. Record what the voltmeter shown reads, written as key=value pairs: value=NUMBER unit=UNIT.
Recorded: value=10 unit=mV
